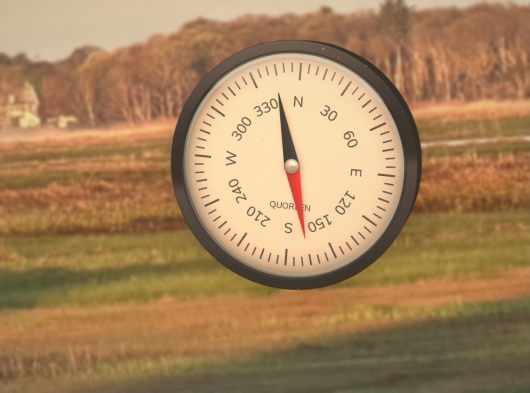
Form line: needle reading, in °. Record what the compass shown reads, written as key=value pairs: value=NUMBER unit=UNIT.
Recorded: value=165 unit=°
